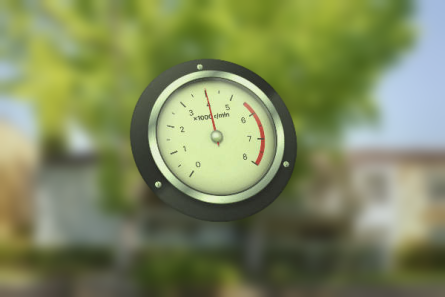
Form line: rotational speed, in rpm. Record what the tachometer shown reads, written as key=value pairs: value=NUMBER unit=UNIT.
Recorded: value=4000 unit=rpm
